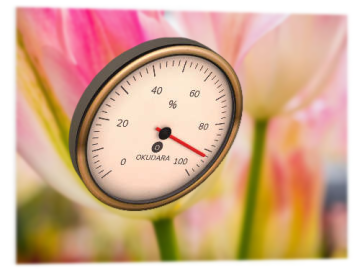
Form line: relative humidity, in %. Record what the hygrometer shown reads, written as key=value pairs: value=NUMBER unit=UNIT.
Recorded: value=92 unit=%
